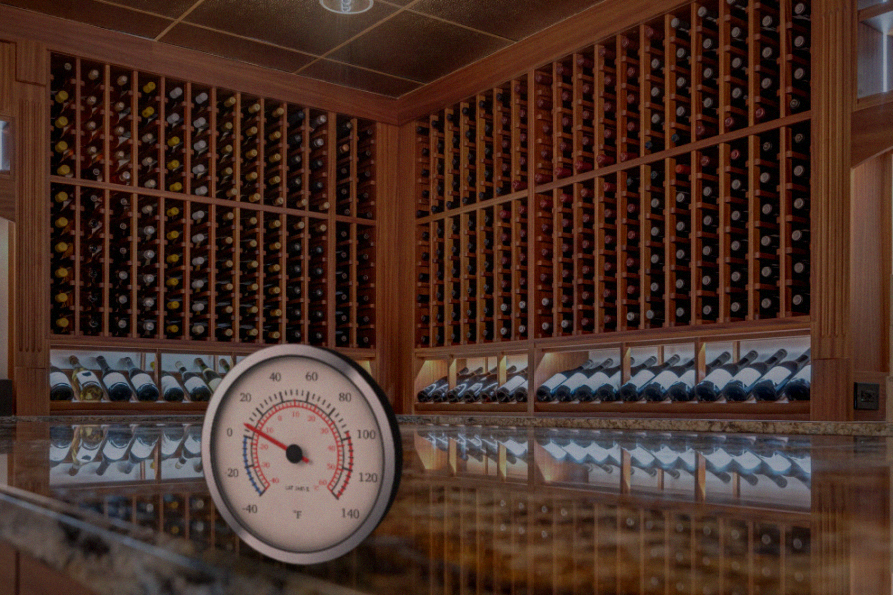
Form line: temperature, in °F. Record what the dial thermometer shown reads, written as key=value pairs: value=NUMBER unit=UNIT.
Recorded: value=8 unit=°F
